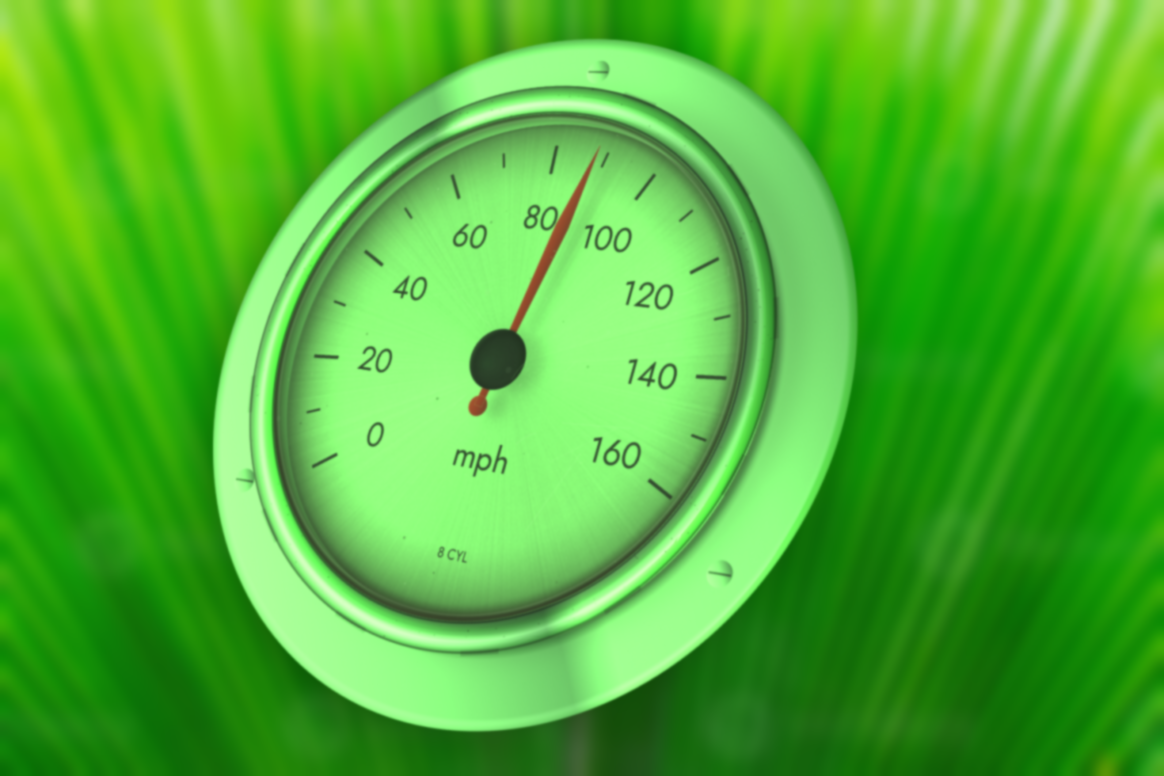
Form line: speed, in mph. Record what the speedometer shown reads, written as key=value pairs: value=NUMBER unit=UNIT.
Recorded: value=90 unit=mph
